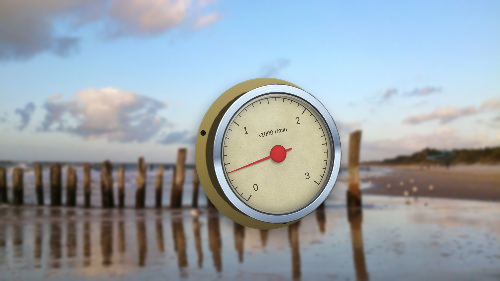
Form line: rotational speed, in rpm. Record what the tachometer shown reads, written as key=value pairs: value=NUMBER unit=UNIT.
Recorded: value=400 unit=rpm
